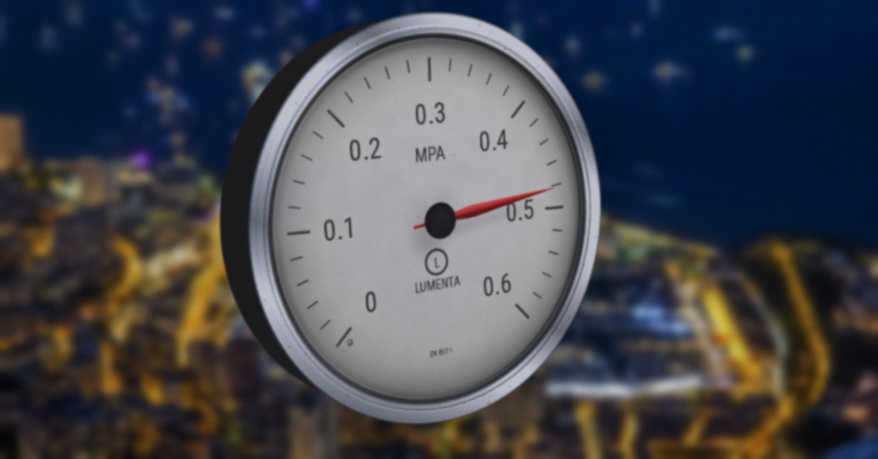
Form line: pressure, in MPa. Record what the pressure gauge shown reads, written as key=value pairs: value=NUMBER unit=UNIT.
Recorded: value=0.48 unit=MPa
